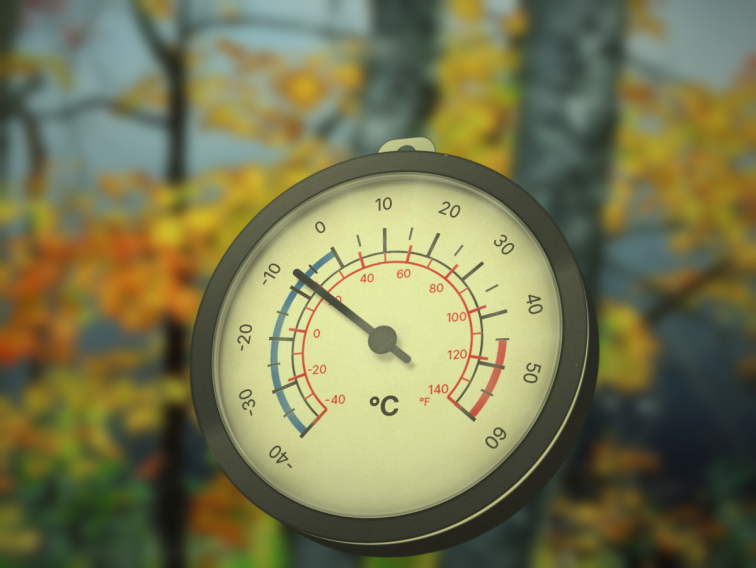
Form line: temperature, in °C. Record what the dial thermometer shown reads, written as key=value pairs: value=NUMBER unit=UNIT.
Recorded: value=-7.5 unit=°C
